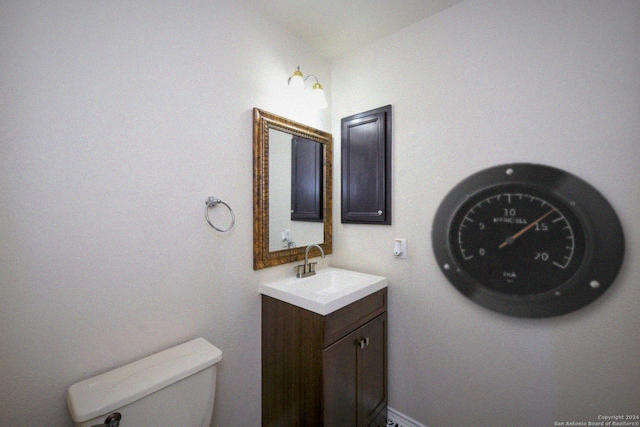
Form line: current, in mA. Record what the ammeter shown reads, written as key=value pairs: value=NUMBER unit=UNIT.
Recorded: value=14 unit=mA
